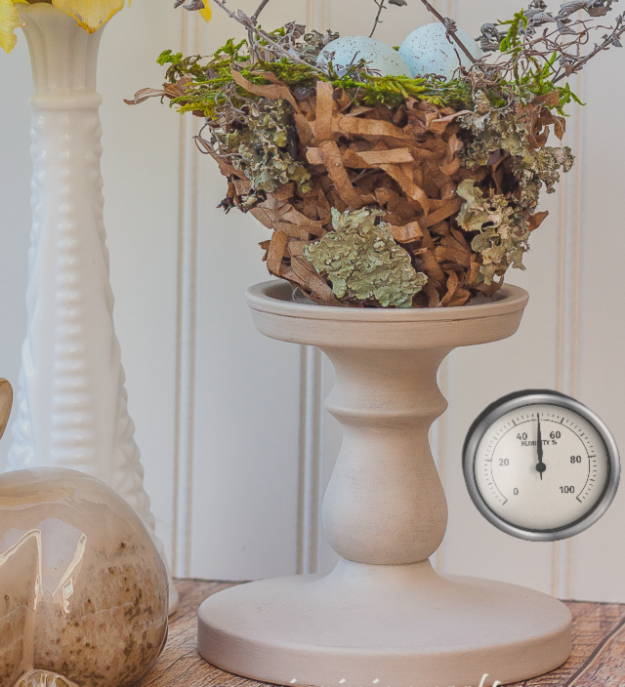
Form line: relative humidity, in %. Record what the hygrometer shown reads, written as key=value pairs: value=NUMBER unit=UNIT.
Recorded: value=50 unit=%
